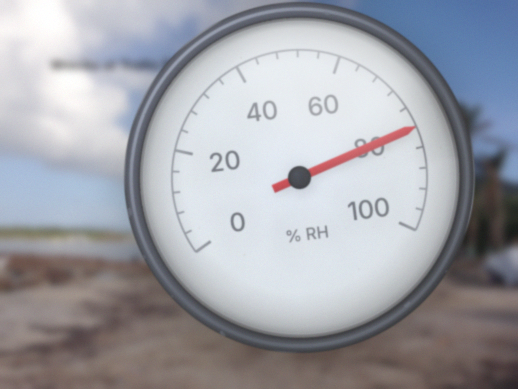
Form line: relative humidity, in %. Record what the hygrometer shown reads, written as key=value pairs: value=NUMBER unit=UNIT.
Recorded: value=80 unit=%
